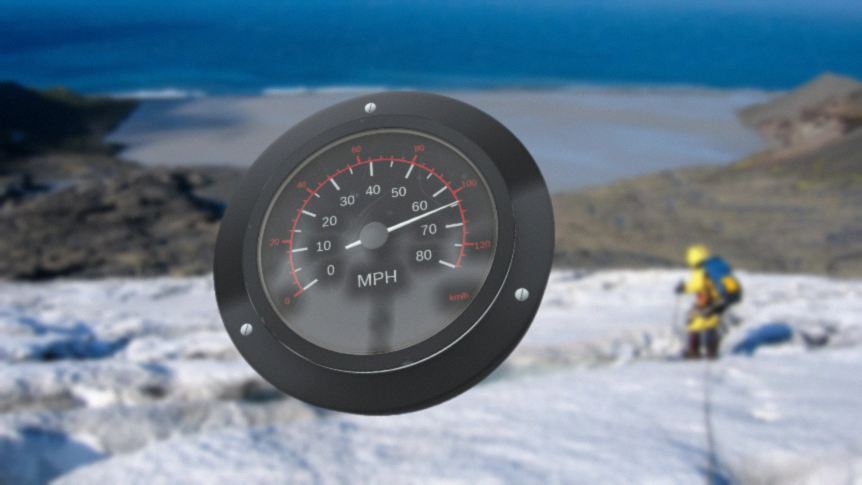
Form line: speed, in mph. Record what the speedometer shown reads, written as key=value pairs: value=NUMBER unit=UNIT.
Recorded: value=65 unit=mph
